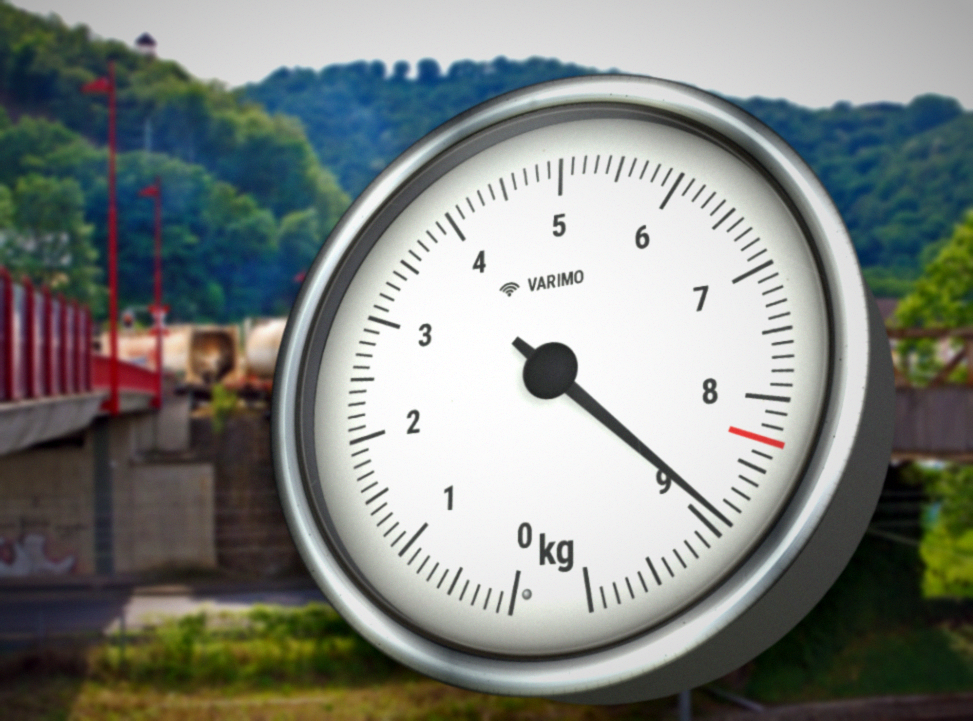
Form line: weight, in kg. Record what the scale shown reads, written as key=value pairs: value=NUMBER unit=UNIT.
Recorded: value=8.9 unit=kg
